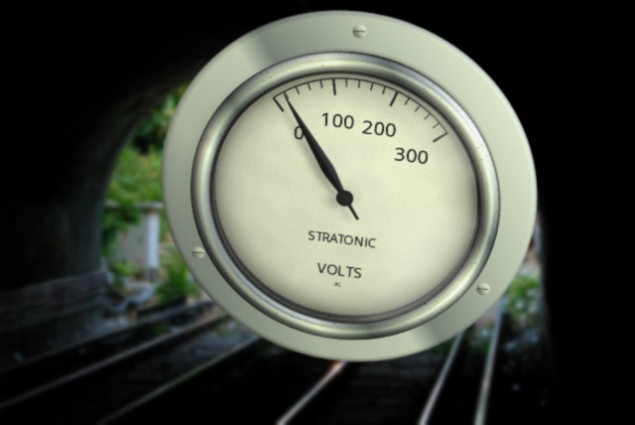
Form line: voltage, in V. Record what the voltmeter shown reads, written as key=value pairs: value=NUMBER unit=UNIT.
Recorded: value=20 unit=V
